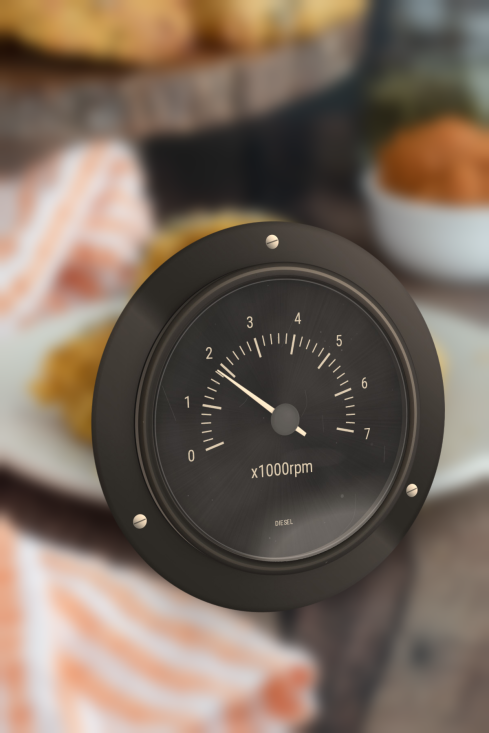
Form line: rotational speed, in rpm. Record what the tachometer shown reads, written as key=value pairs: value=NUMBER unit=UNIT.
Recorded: value=1800 unit=rpm
